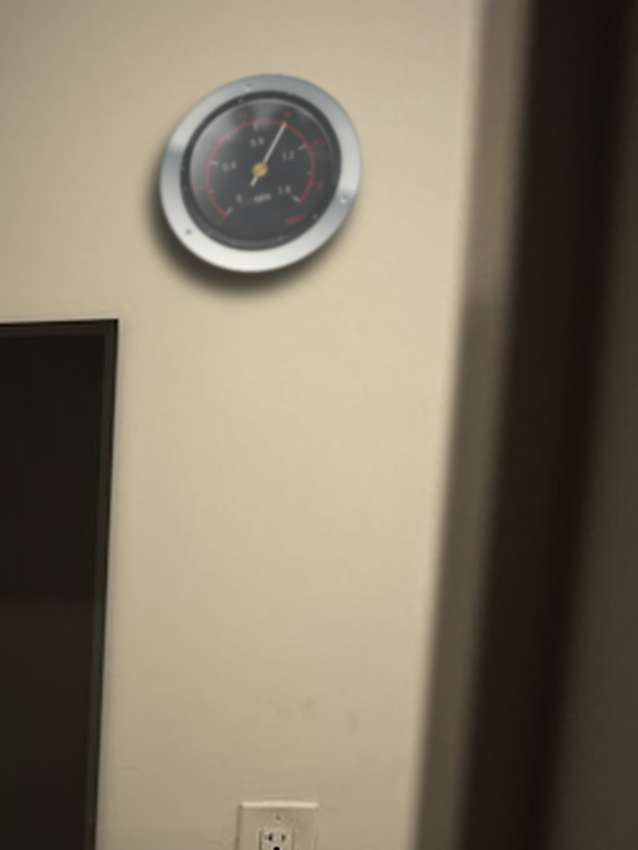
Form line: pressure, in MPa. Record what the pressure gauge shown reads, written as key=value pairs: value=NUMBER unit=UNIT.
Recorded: value=1 unit=MPa
